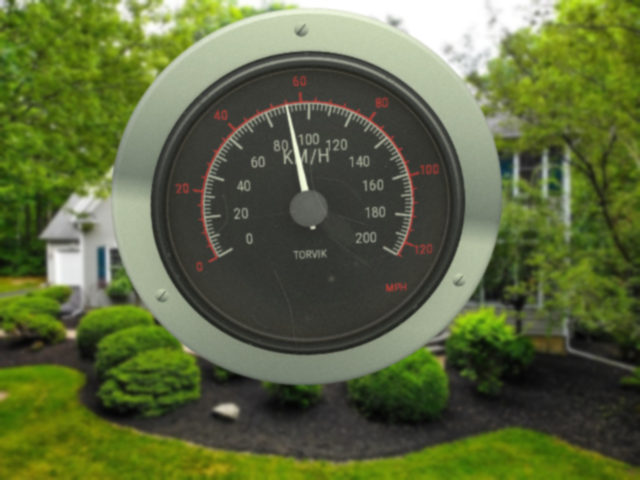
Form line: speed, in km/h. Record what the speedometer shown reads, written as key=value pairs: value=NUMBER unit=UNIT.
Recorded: value=90 unit=km/h
